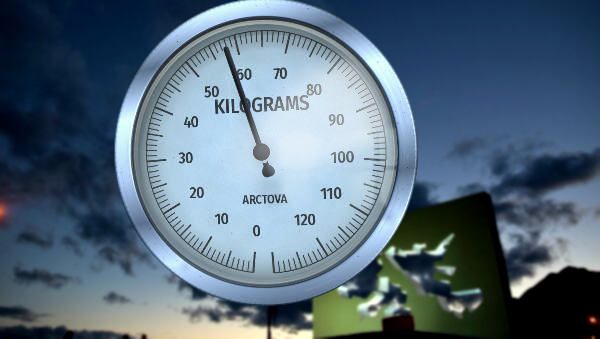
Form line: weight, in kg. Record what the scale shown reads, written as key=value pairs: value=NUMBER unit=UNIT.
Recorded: value=58 unit=kg
